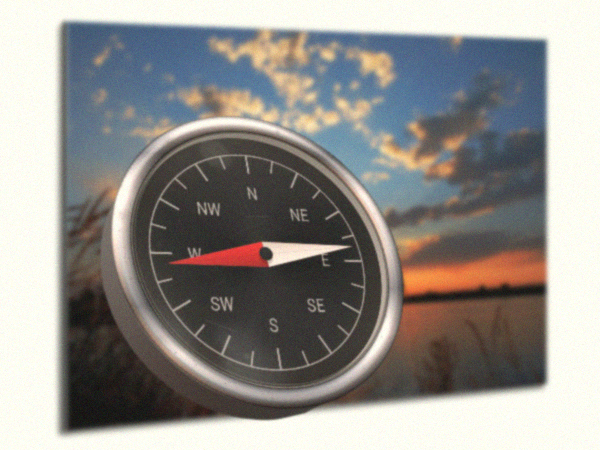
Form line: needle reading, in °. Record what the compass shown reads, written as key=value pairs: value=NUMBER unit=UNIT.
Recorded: value=262.5 unit=°
